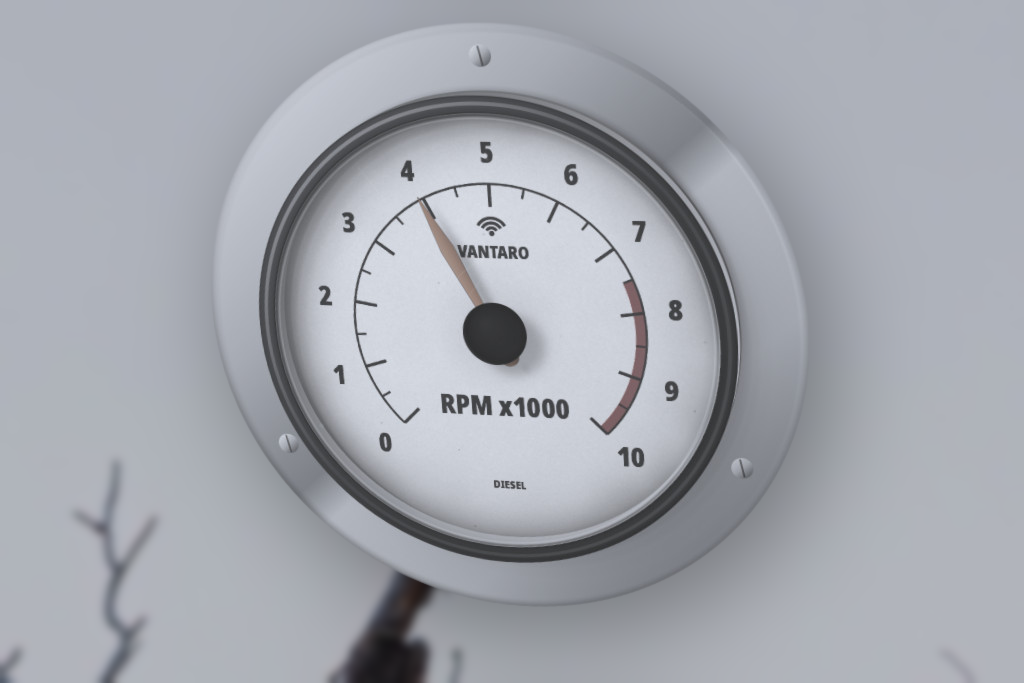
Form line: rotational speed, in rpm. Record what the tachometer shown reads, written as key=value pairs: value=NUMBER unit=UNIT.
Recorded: value=4000 unit=rpm
